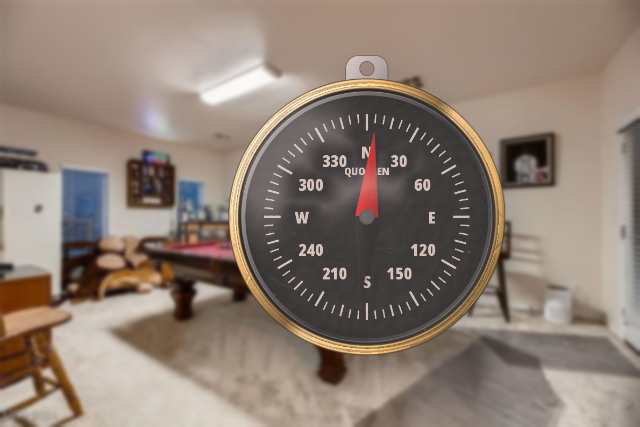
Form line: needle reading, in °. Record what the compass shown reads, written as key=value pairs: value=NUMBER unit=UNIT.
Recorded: value=5 unit=°
